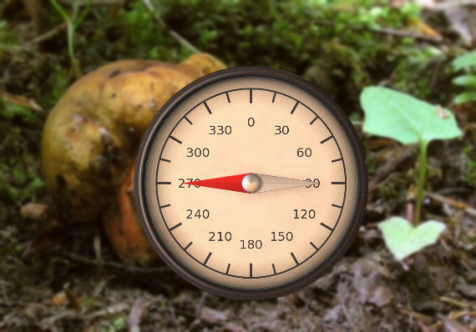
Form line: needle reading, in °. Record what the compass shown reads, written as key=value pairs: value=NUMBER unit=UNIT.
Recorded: value=270 unit=°
